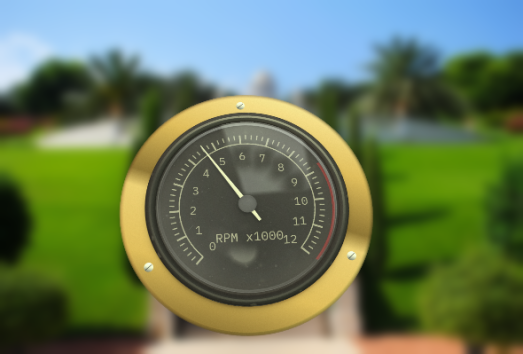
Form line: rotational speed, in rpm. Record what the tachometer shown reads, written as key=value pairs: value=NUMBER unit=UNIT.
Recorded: value=4600 unit=rpm
